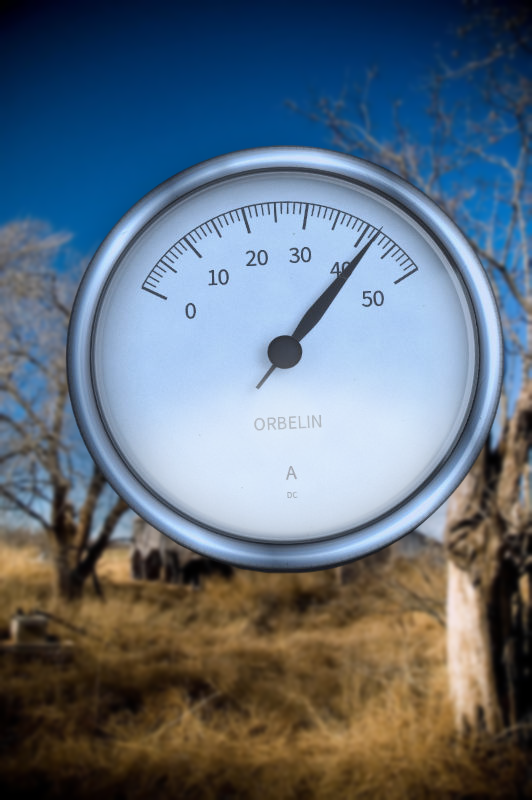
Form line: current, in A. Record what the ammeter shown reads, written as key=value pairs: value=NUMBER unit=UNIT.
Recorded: value=42 unit=A
